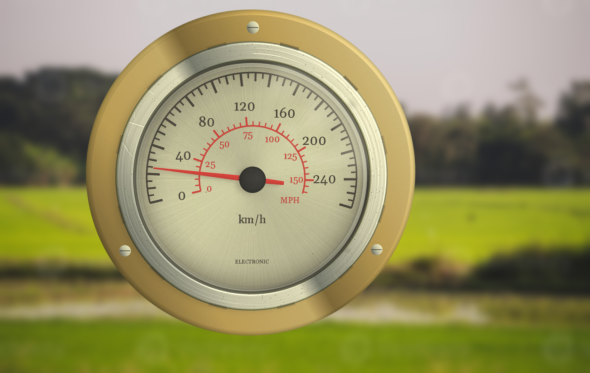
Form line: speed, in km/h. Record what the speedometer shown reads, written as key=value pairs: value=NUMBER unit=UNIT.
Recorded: value=25 unit=km/h
